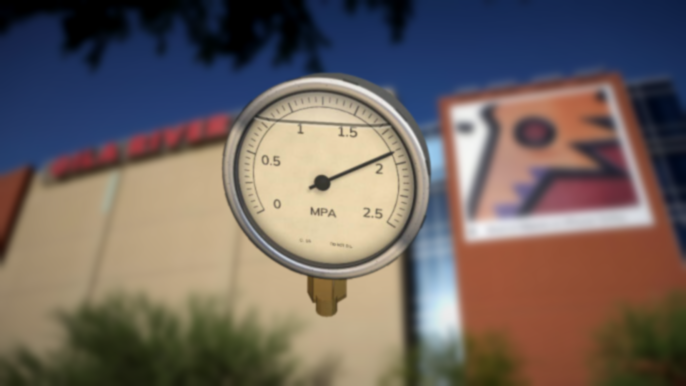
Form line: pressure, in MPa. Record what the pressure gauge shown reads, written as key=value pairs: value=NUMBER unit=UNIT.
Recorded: value=1.9 unit=MPa
